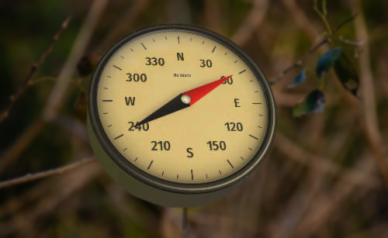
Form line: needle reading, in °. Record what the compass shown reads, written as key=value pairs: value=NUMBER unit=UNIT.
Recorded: value=60 unit=°
